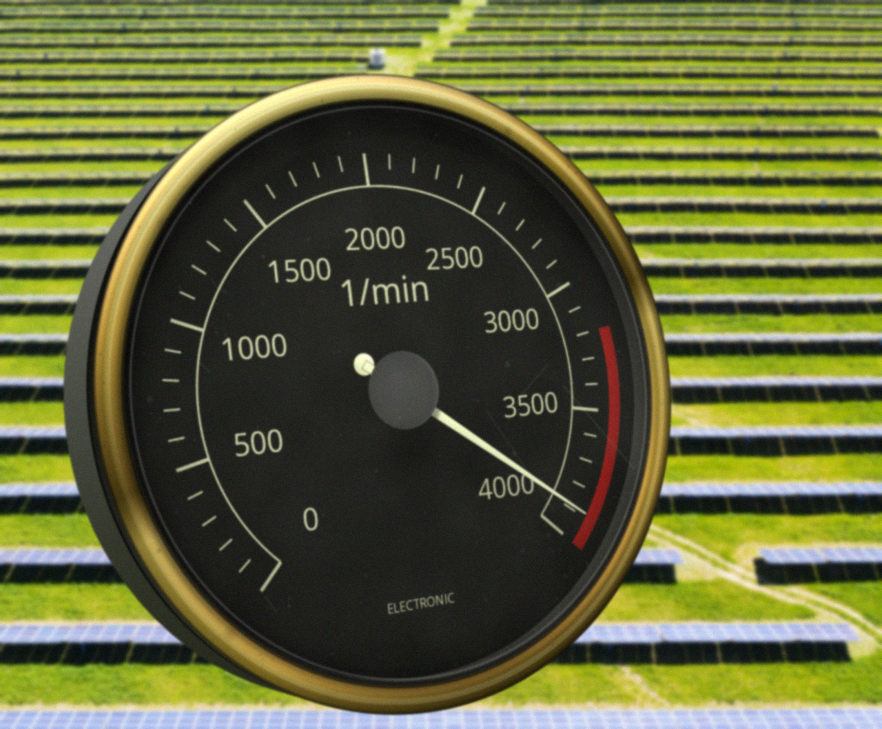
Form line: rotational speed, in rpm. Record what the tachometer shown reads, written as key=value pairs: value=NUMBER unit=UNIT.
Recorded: value=3900 unit=rpm
